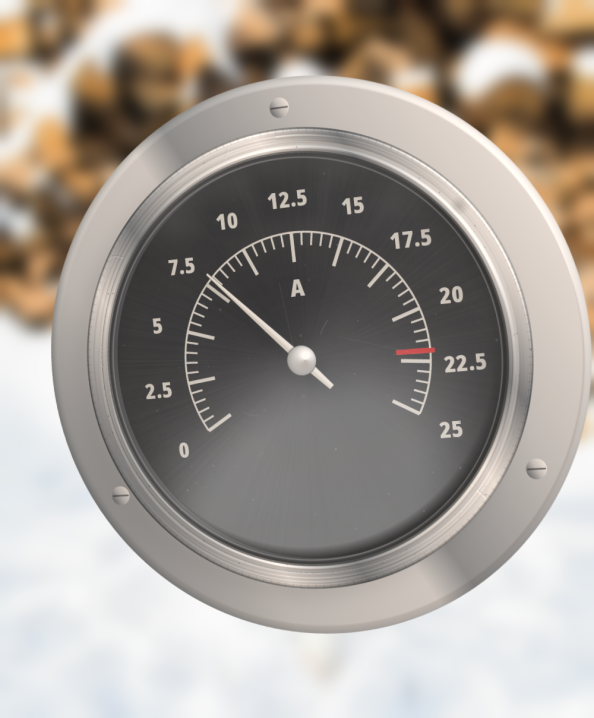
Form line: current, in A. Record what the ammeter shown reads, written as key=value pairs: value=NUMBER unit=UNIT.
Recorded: value=8 unit=A
